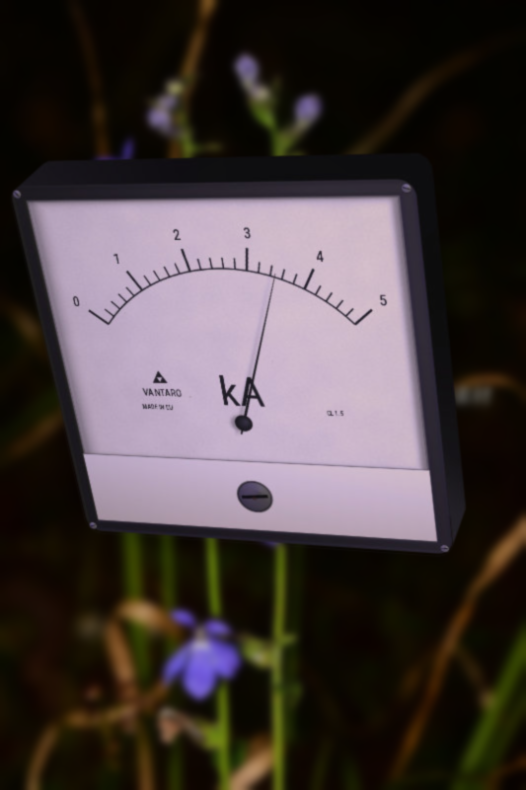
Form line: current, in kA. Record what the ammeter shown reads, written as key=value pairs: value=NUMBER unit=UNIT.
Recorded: value=3.5 unit=kA
